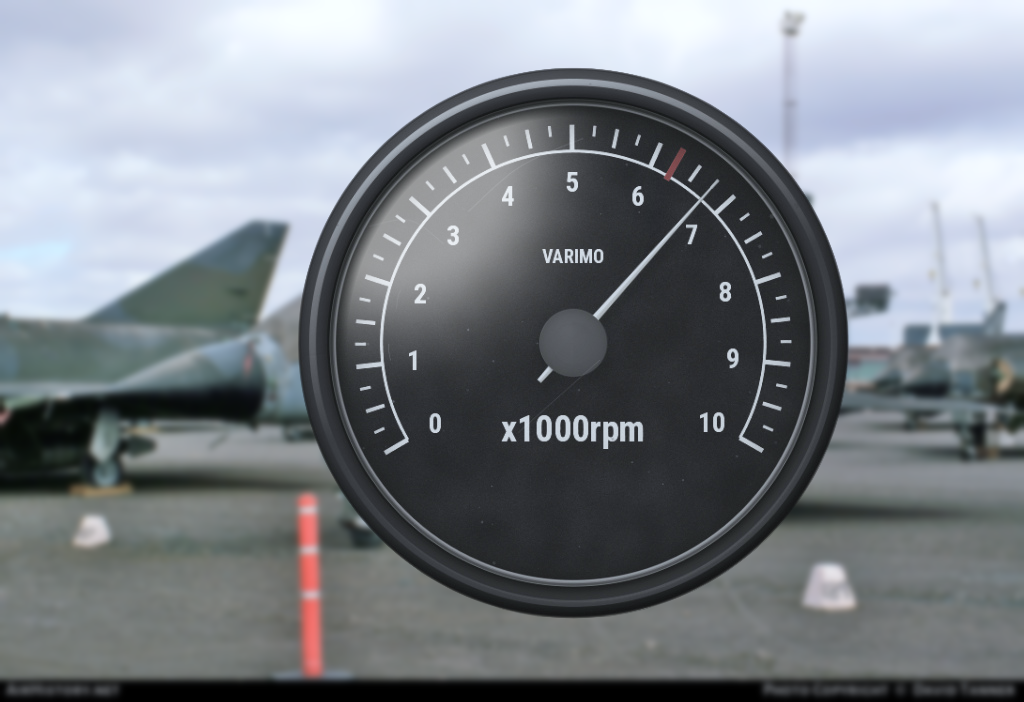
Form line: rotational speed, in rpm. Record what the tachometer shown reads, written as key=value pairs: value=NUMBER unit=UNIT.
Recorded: value=6750 unit=rpm
